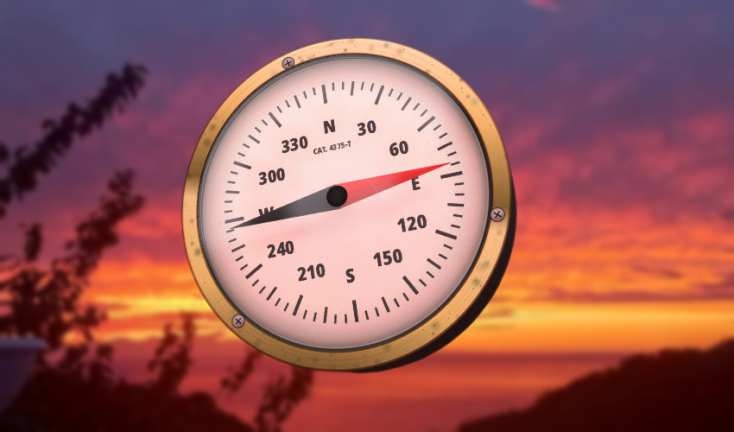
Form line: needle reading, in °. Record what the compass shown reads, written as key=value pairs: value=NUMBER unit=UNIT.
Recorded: value=85 unit=°
